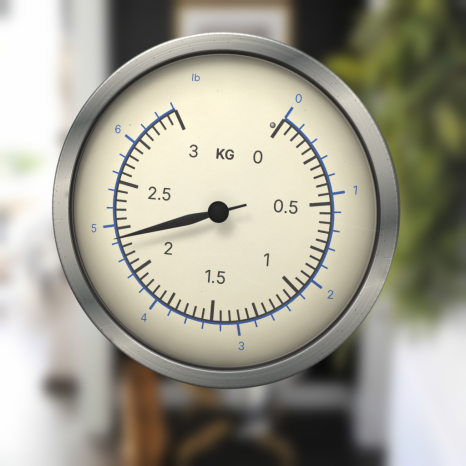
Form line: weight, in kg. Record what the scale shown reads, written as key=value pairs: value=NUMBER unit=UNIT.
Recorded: value=2.2 unit=kg
